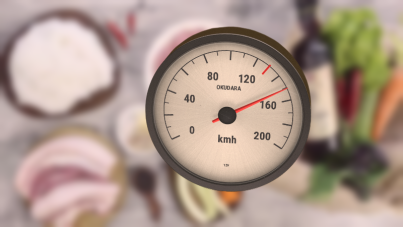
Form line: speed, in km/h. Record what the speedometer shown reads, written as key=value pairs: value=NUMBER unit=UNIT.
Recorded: value=150 unit=km/h
